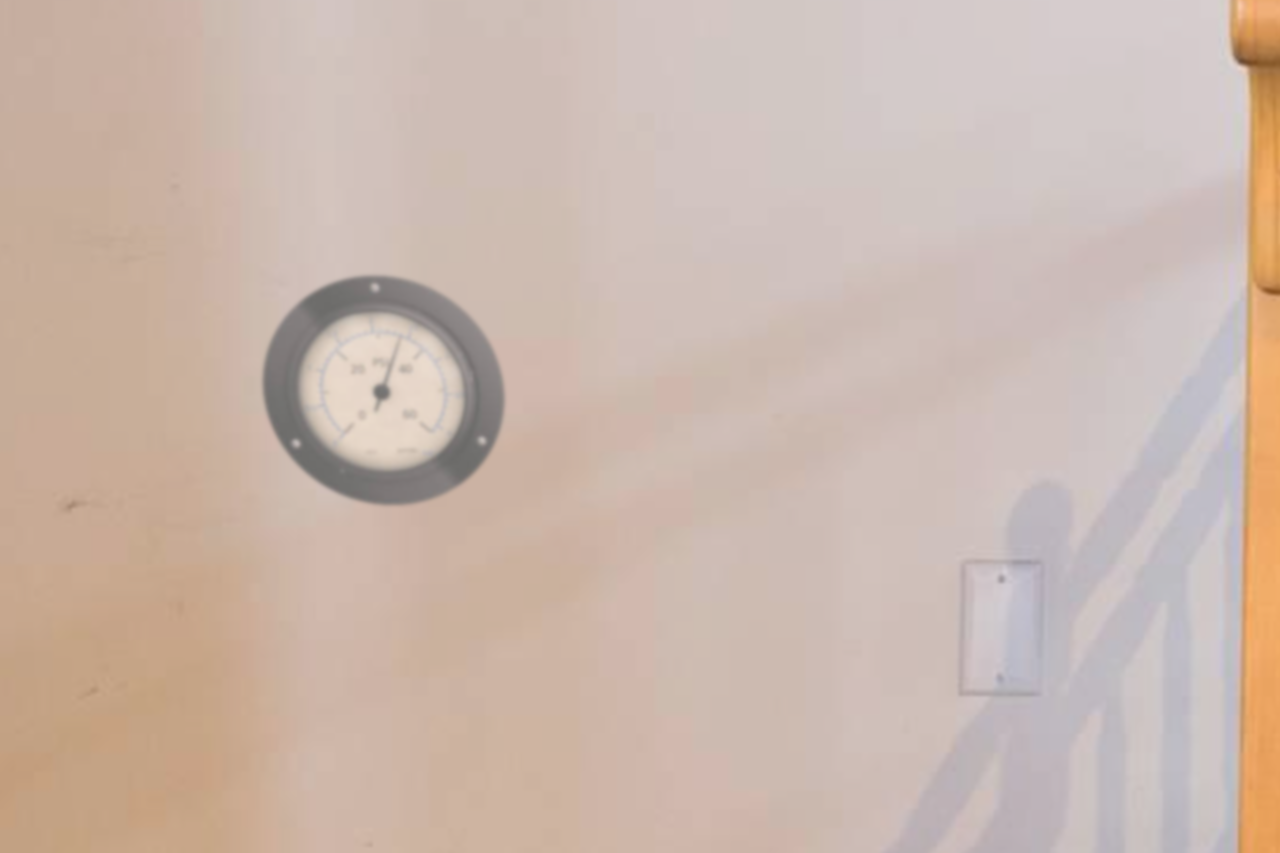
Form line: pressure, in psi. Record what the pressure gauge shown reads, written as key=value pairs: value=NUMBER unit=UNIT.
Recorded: value=35 unit=psi
